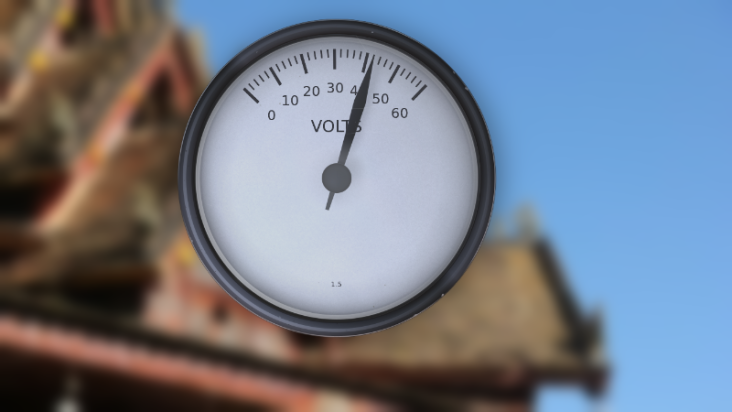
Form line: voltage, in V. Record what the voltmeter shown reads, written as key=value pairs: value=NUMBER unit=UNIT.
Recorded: value=42 unit=V
